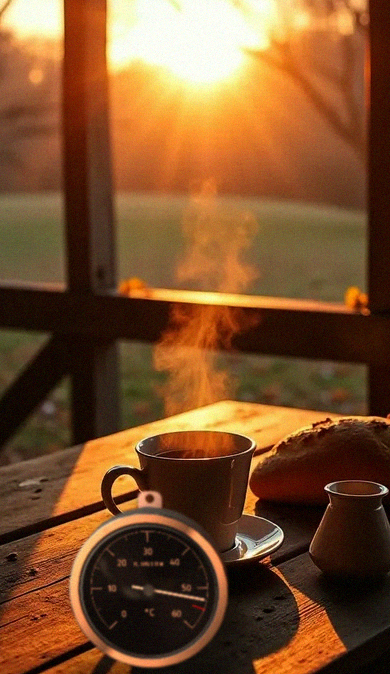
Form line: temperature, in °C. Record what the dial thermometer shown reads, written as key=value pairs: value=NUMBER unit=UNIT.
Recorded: value=52.5 unit=°C
